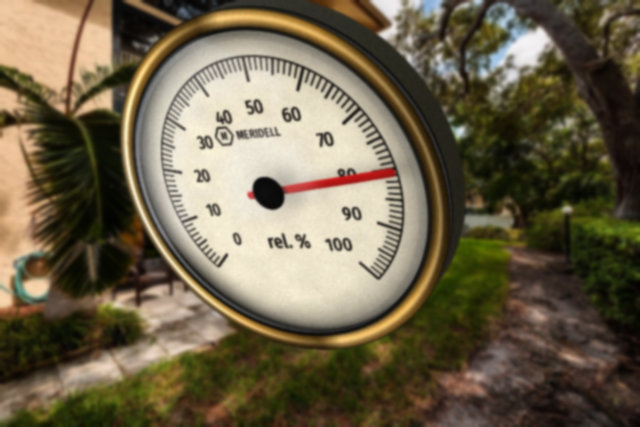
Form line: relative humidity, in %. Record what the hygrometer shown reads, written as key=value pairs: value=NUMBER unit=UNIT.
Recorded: value=80 unit=%
